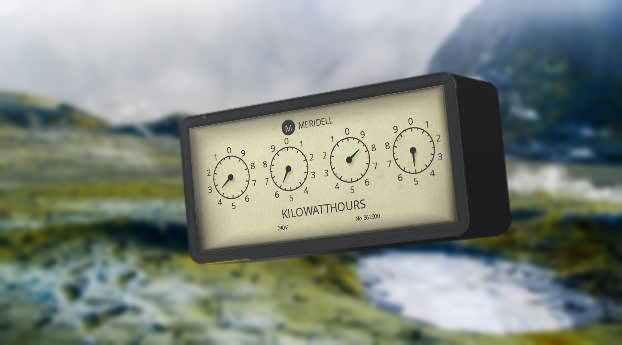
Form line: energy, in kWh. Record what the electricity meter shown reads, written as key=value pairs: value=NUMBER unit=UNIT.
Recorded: value=3585 unit=kWh
